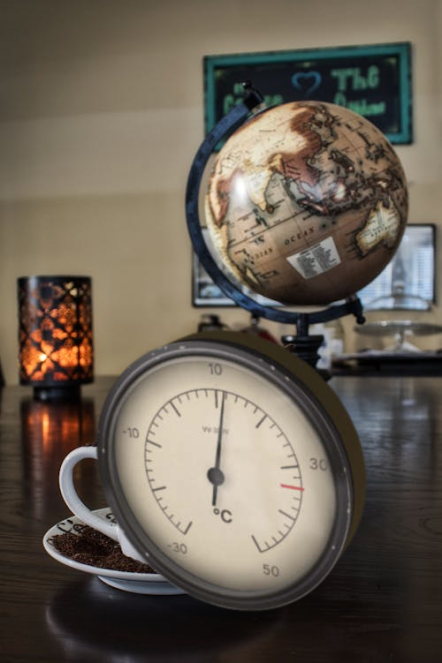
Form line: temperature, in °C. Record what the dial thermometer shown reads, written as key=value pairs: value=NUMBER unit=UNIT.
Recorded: value=12 unit=°C
